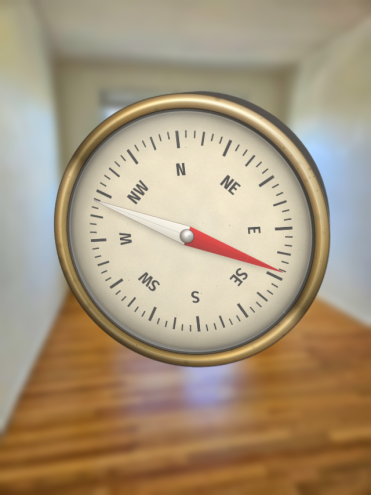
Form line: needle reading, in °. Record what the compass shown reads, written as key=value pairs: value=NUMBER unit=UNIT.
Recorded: value=115 unit=°
